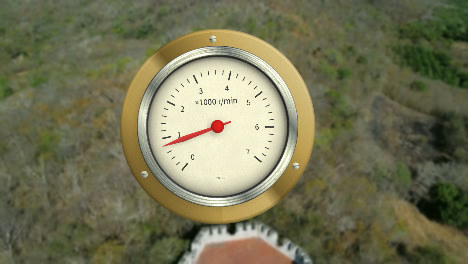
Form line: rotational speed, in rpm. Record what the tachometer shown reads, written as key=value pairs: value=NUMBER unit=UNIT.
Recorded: value=800 unit=rpm
